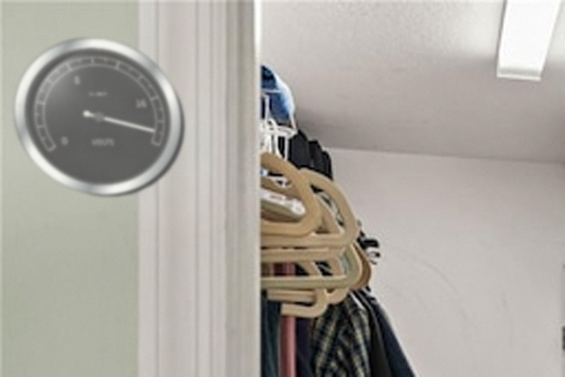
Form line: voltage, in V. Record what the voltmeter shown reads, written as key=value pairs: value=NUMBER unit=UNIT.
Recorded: value=19 unit=V
